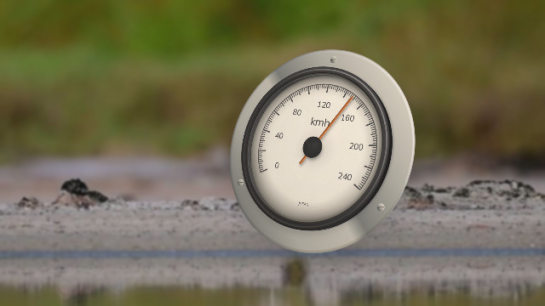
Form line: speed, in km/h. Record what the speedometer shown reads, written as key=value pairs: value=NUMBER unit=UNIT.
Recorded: value=150 unit=km/h
